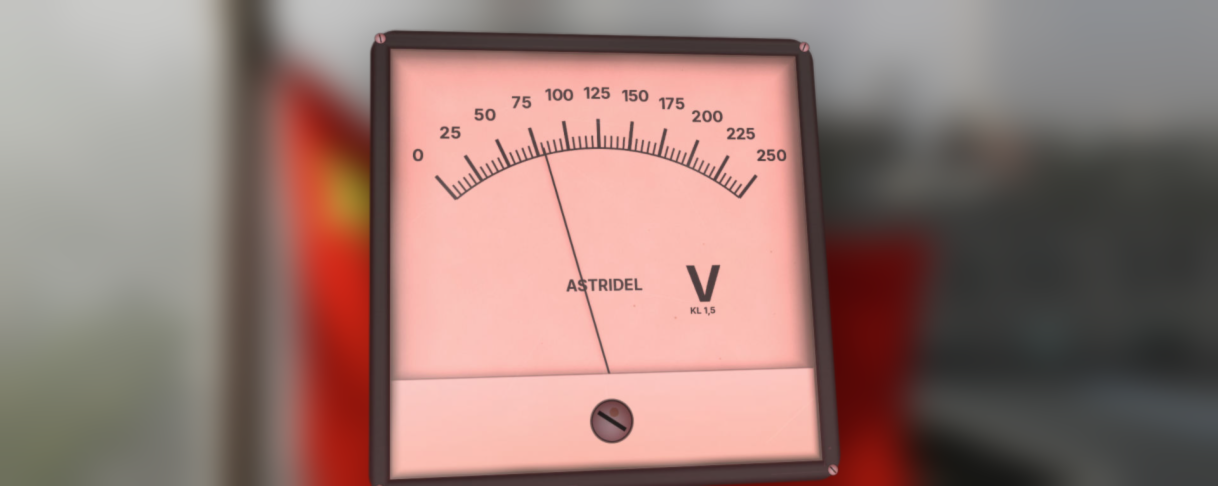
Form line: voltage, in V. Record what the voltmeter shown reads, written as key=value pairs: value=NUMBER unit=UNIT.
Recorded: value=80 unit=V
